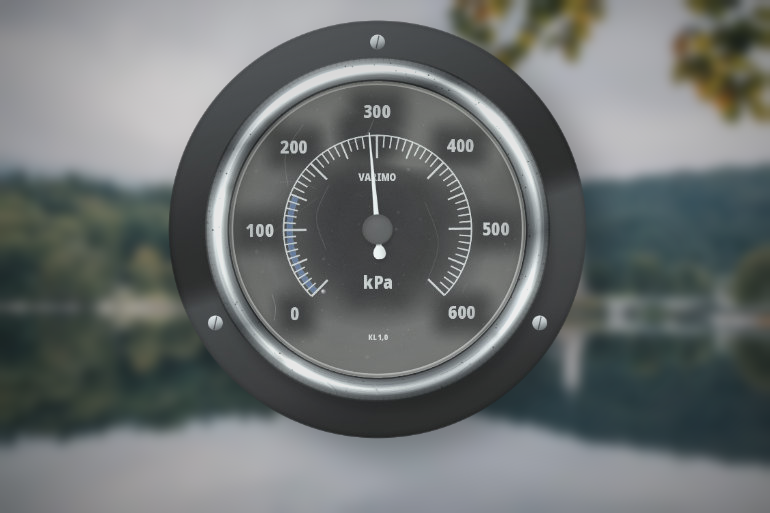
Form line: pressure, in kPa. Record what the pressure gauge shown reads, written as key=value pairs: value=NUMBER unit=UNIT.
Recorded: value=290 unit=kPa
